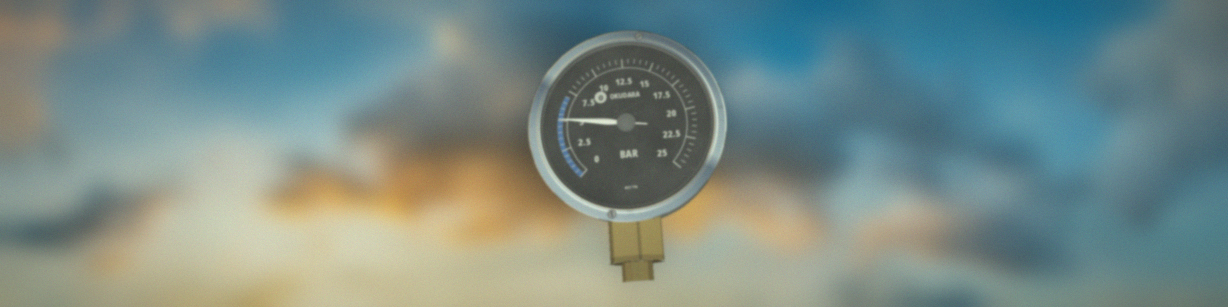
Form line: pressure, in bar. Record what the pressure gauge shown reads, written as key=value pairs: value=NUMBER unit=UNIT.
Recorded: value=5 unit=bar
